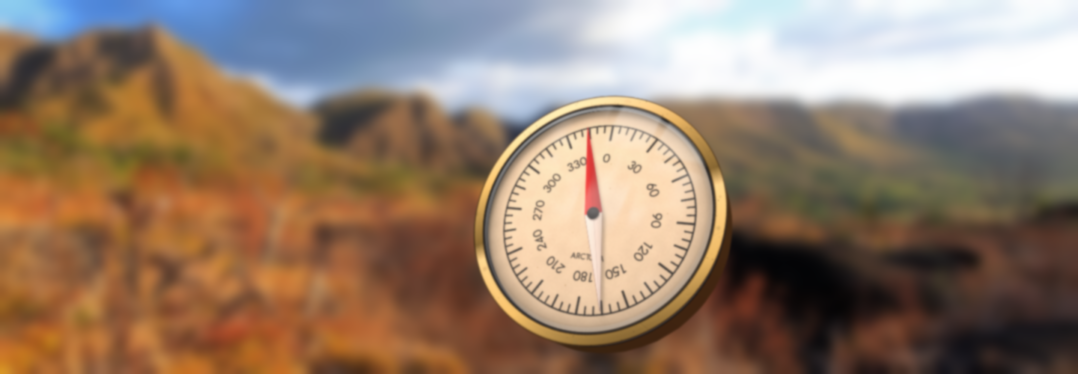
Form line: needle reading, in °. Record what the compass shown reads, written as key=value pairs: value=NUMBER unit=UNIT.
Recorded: value=345 unit=°
